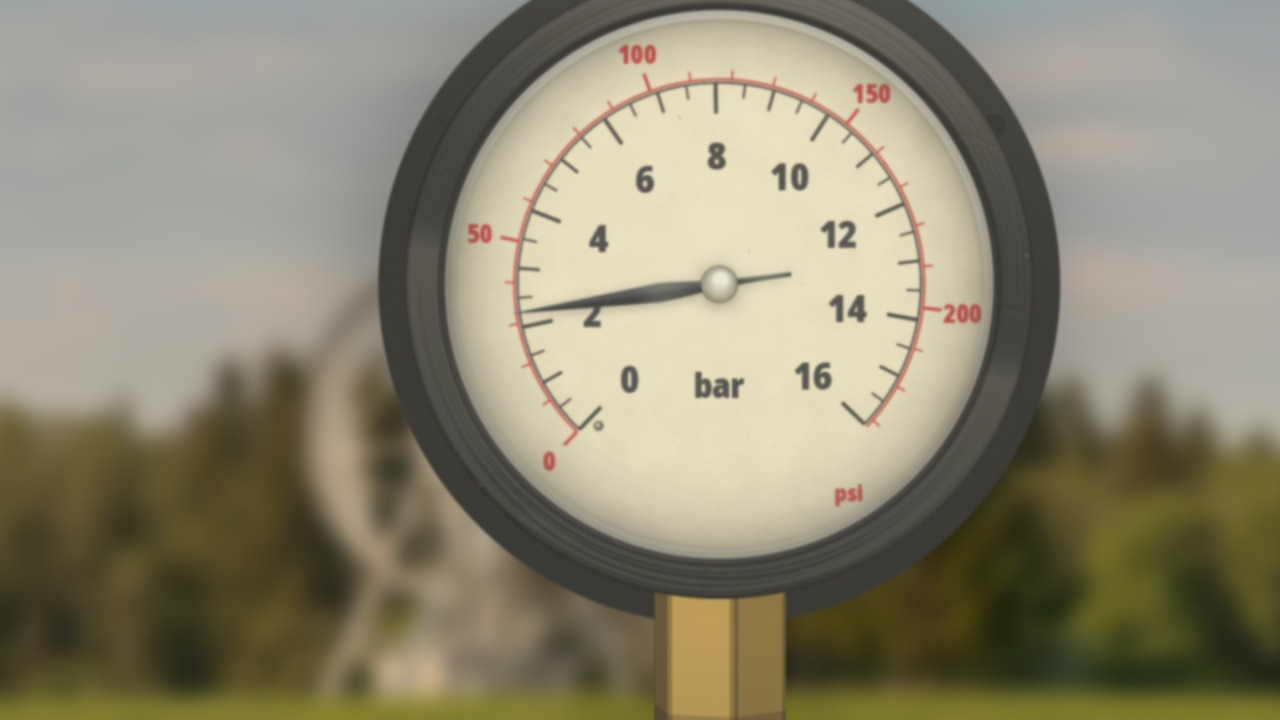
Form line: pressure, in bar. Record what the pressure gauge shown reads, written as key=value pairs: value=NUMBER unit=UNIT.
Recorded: value=2.25 unit=bar
